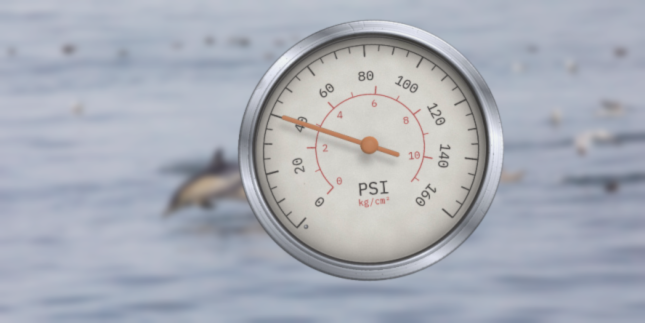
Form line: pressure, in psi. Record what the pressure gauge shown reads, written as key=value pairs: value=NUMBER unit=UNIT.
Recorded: value=40 unit=psi
